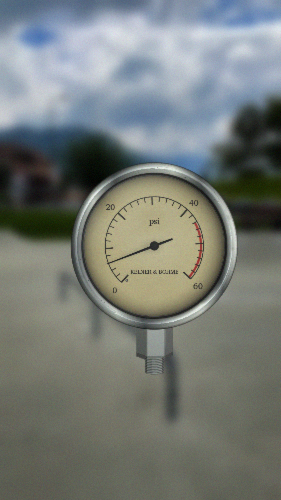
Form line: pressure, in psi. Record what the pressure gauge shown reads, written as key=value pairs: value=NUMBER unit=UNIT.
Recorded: value=6 unit=psi
